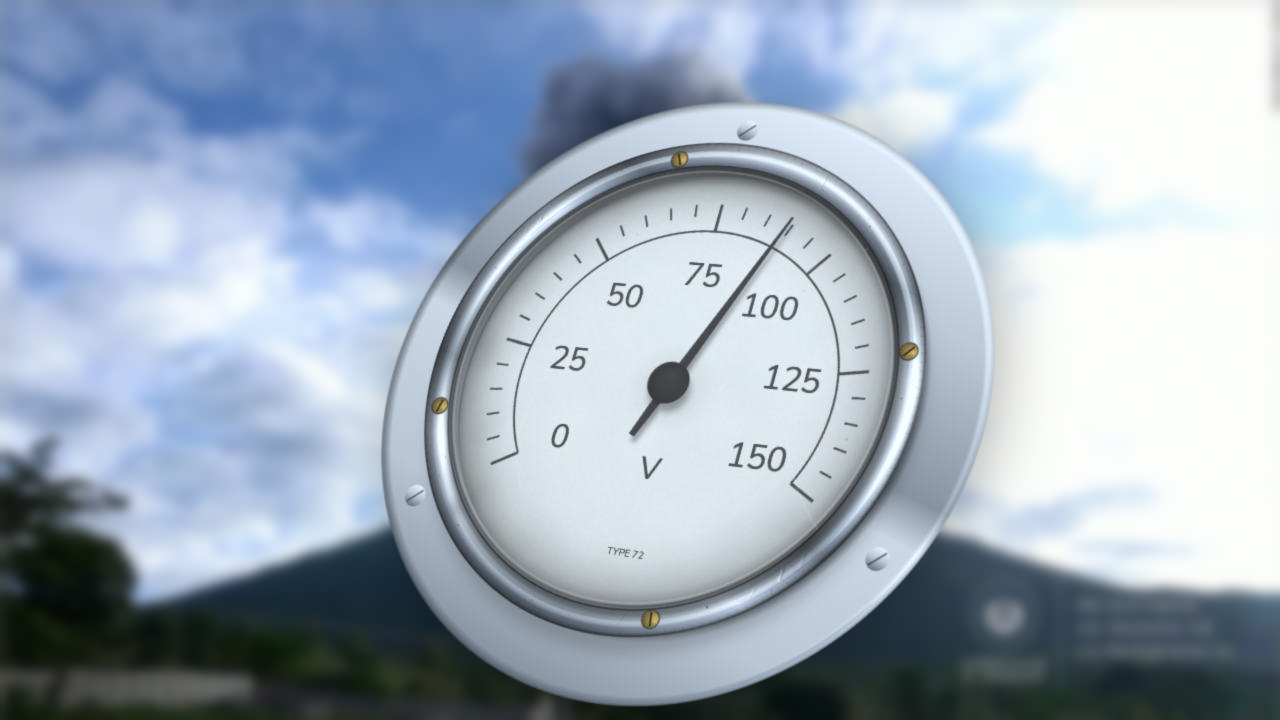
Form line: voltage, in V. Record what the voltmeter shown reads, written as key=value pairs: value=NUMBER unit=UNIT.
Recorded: value=90 unit=V
